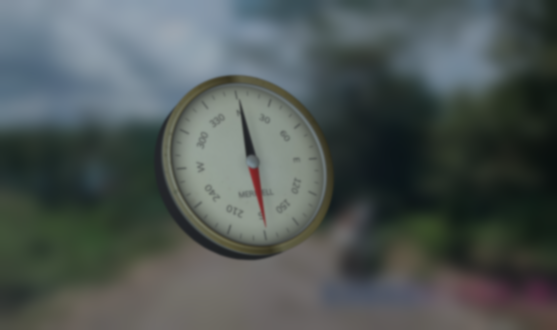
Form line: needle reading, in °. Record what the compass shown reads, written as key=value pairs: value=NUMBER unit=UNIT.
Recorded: value=180 unit=°
